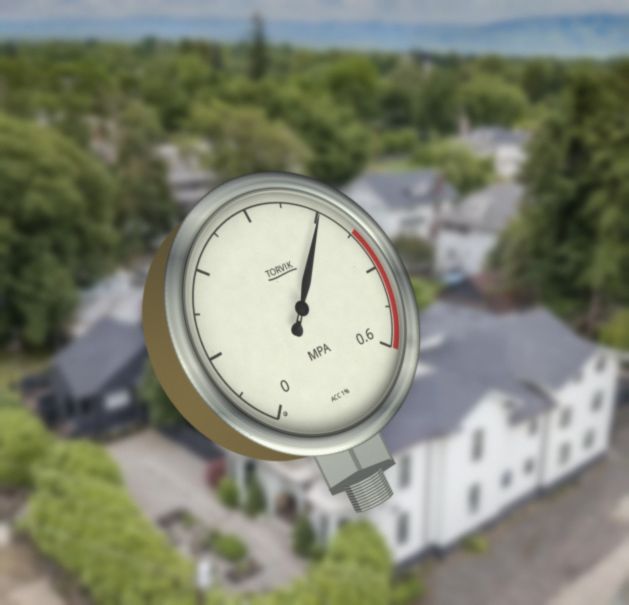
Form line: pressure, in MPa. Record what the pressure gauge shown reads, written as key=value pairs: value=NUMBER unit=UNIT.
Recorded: value=0.4 unit=MPa
